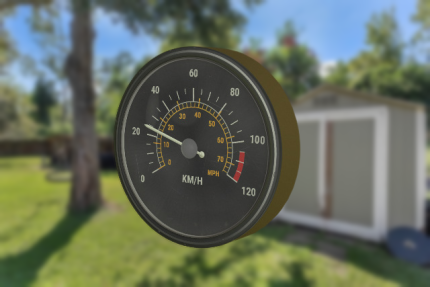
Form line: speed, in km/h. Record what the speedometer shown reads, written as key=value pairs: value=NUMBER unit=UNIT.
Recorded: value=25 unit=km/h
